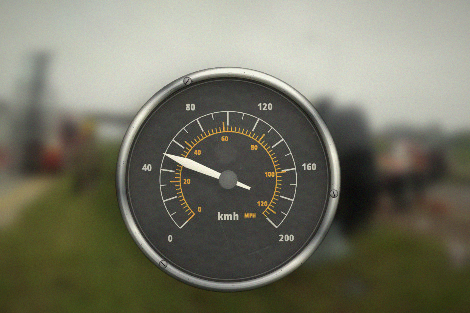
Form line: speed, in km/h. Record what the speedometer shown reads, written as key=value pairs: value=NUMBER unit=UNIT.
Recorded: value=50 unit=km/h
